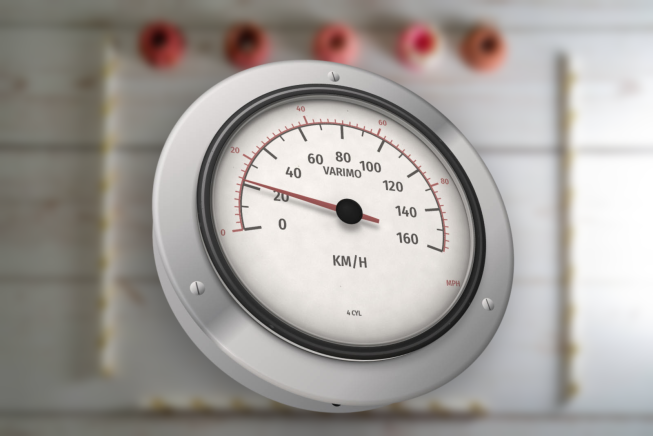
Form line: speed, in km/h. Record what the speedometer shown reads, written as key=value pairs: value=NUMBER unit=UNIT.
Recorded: value=20 unit=km/h
